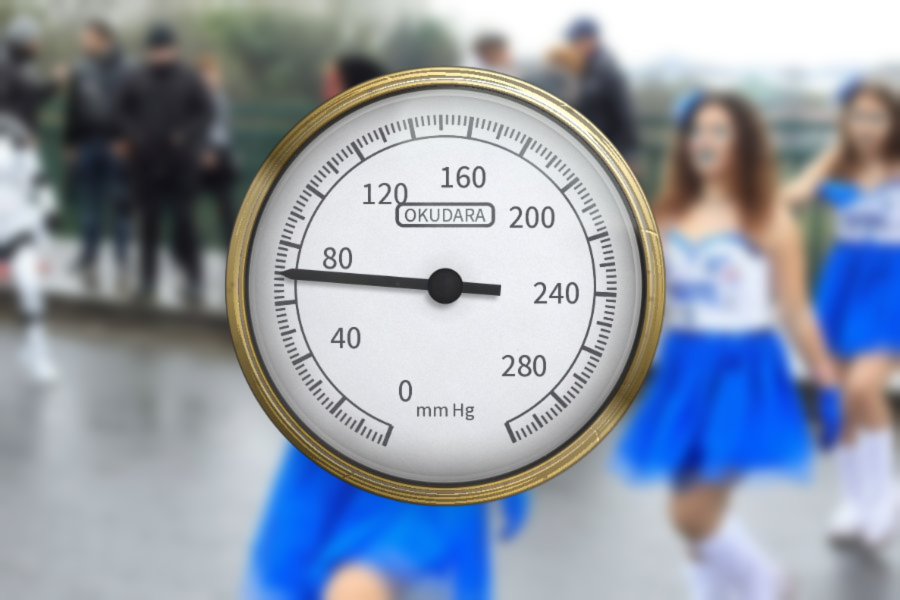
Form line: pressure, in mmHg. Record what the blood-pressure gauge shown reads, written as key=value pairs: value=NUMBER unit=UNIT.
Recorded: value=70 unit=mmHg
